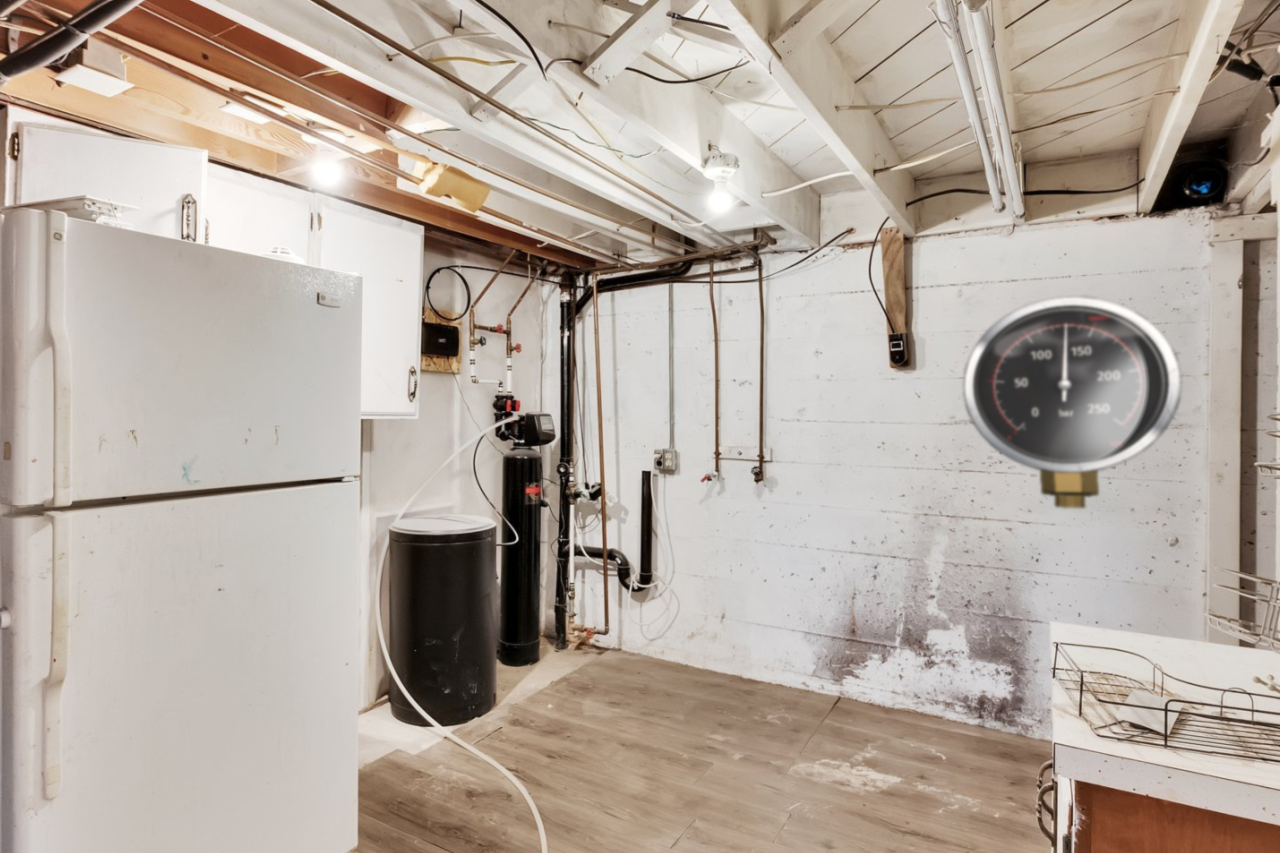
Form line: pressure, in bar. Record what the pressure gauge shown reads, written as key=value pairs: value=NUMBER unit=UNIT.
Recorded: value=130 unit=bar
